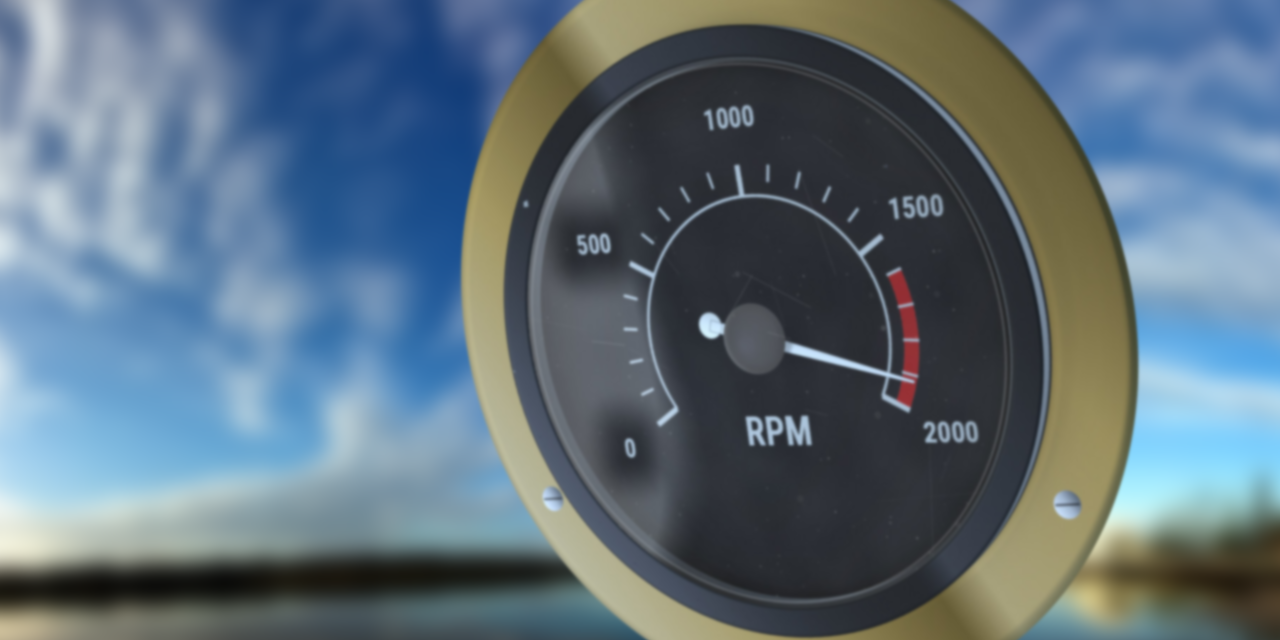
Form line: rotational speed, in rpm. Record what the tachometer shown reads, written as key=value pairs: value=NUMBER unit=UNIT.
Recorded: value=1900 unit=rpm
